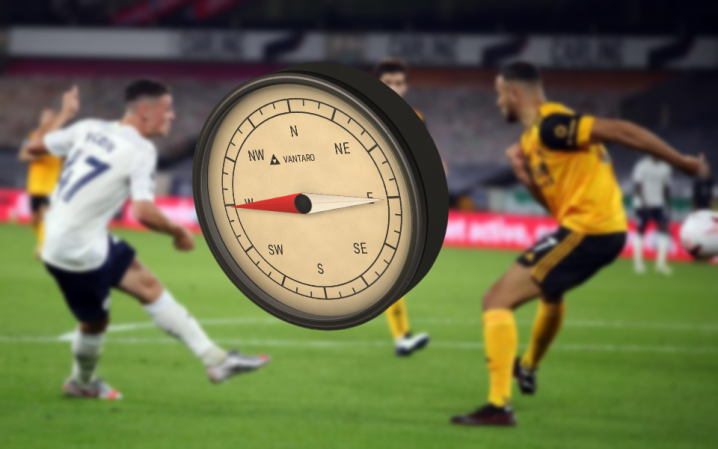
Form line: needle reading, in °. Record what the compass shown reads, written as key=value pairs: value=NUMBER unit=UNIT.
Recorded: value=270 unit=°
